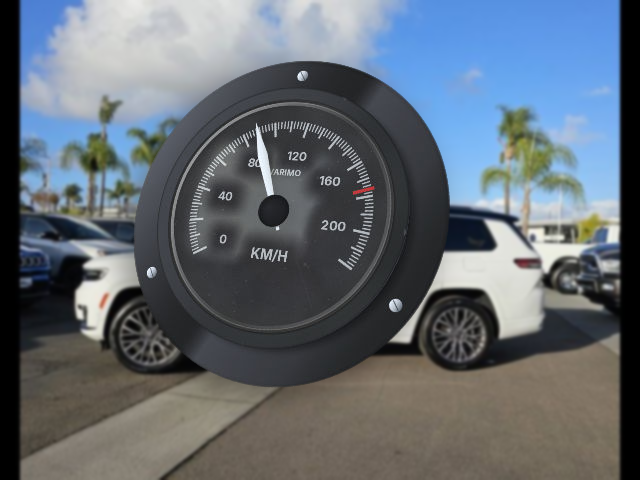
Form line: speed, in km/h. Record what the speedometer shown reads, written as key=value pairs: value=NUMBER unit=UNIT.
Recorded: value=90 unit=km/h
